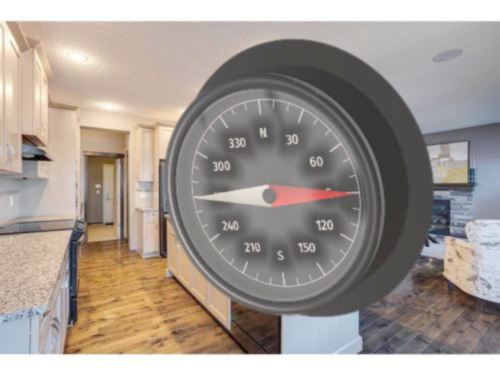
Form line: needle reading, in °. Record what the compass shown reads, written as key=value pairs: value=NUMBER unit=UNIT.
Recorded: value=90 unit=°
